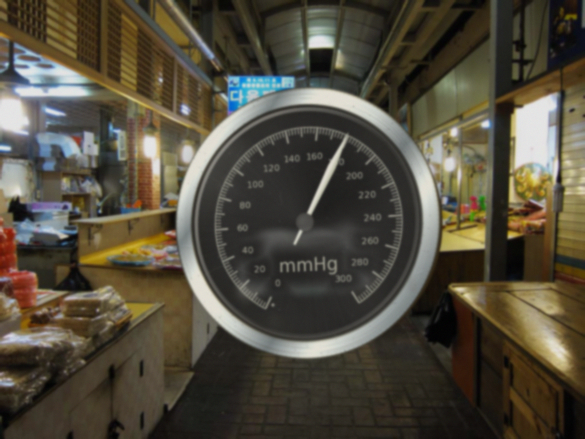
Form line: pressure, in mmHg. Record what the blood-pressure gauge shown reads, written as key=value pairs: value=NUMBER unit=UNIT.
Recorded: value=180 unit=mmHg
